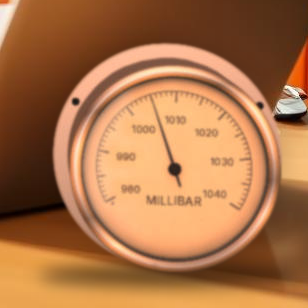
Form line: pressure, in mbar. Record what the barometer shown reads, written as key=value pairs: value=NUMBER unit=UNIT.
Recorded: value=1005 unit=mbar
